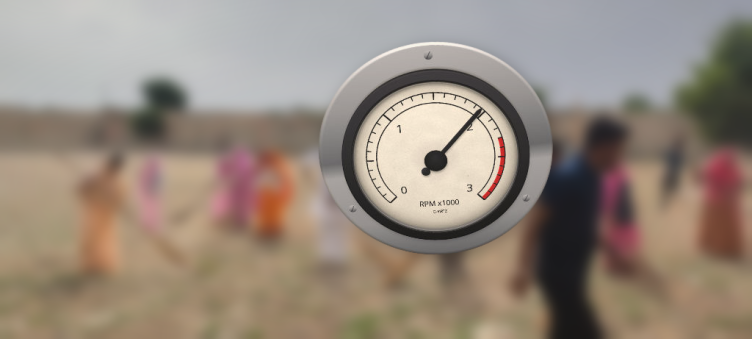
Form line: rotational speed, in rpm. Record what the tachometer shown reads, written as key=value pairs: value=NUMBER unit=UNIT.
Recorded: value=1950 unit=rpm
